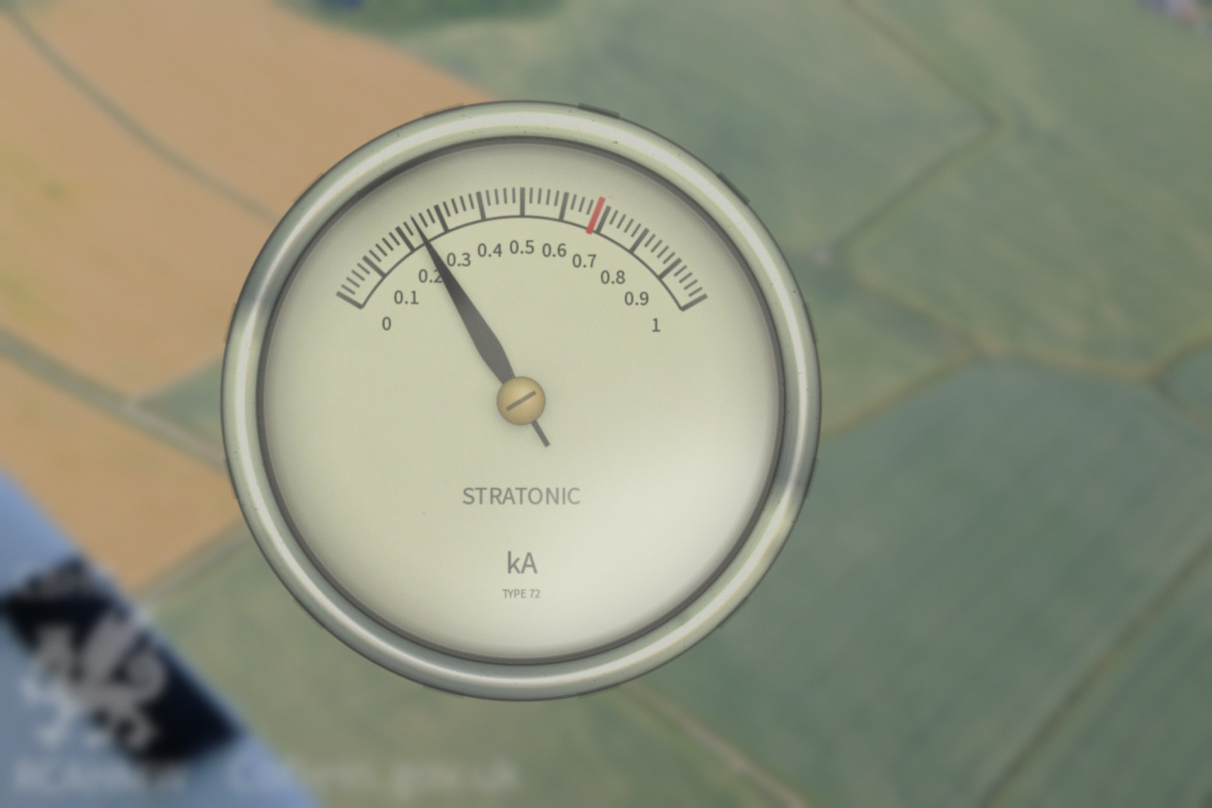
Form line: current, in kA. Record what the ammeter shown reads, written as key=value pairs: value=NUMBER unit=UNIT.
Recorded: value=0.24 unit=kA
